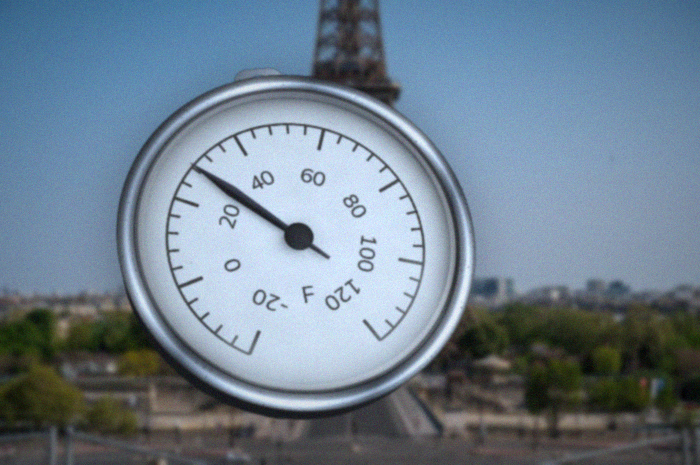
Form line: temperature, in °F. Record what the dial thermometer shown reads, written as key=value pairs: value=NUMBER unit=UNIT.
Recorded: value=28 unit=°F
